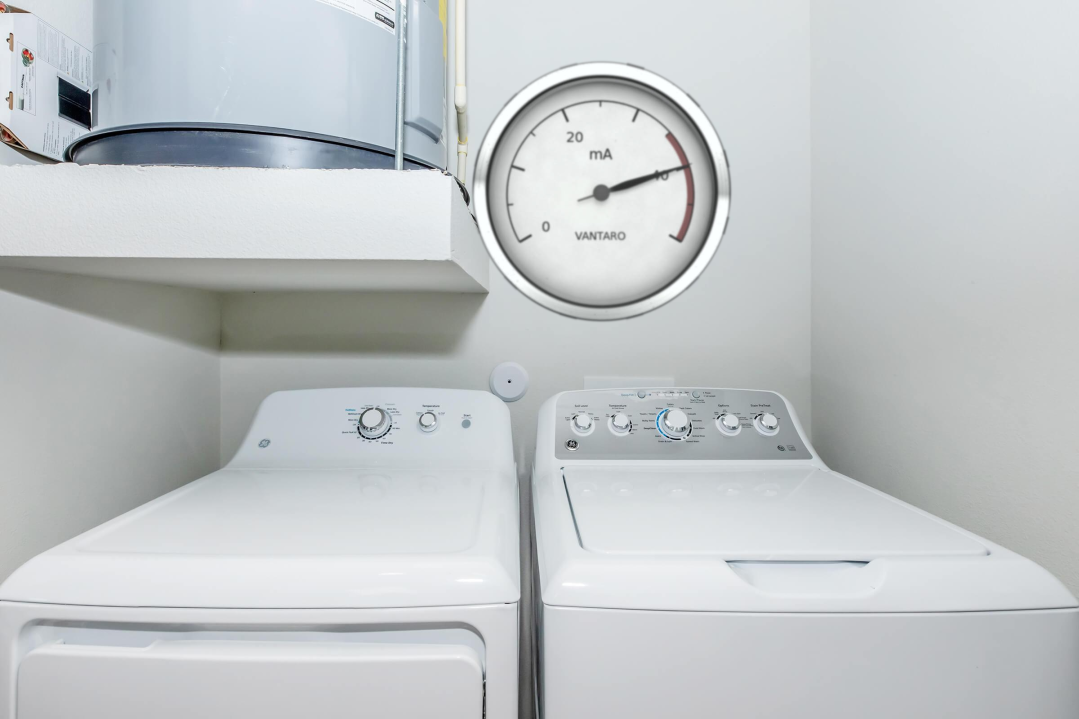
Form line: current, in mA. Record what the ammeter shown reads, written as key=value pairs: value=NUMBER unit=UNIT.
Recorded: value=40 unit=mA
